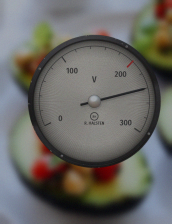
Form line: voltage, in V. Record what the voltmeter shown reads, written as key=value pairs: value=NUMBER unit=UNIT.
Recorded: value=240 unit=V
